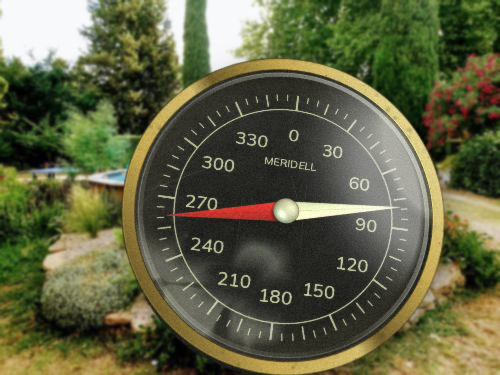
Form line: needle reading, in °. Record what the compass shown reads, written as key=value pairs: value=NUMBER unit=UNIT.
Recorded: value=260 unit=°
